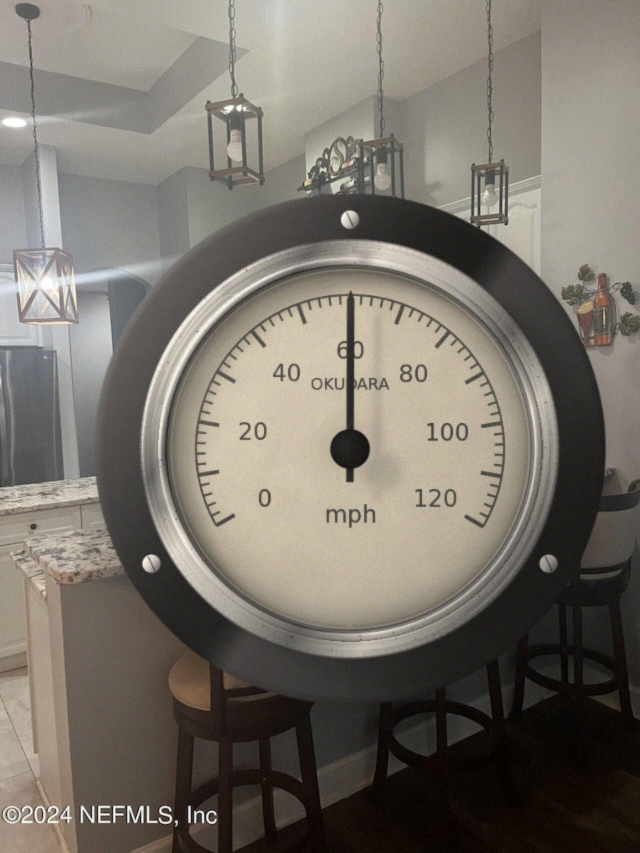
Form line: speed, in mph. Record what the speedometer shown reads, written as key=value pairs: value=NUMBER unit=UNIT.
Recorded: value=60 unit=mph
